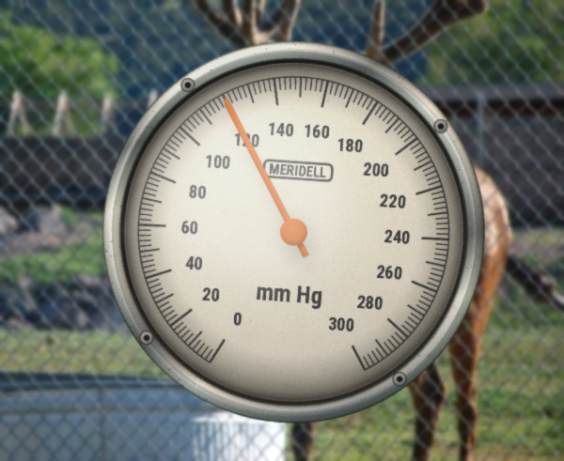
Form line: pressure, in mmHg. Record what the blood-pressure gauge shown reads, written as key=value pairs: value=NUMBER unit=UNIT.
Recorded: value=120 unit=mmHg
